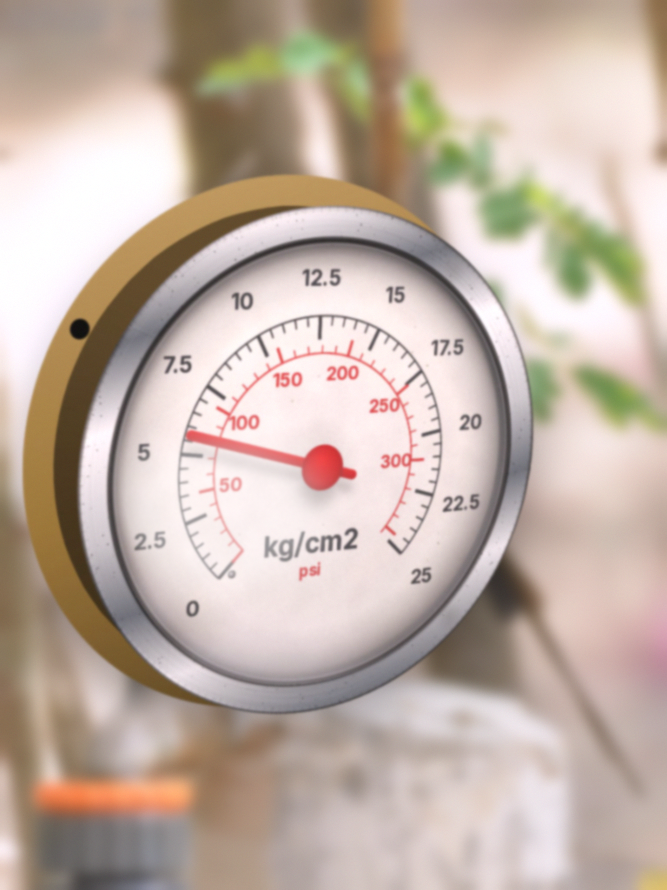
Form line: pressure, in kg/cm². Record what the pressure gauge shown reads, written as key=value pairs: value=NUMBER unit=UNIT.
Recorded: value=5.75 unit=kg/cm²
